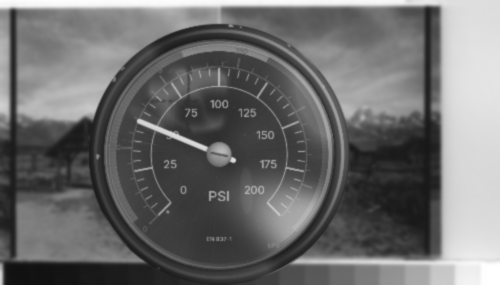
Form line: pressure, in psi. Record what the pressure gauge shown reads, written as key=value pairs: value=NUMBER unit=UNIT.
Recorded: value=50 unit=psi
